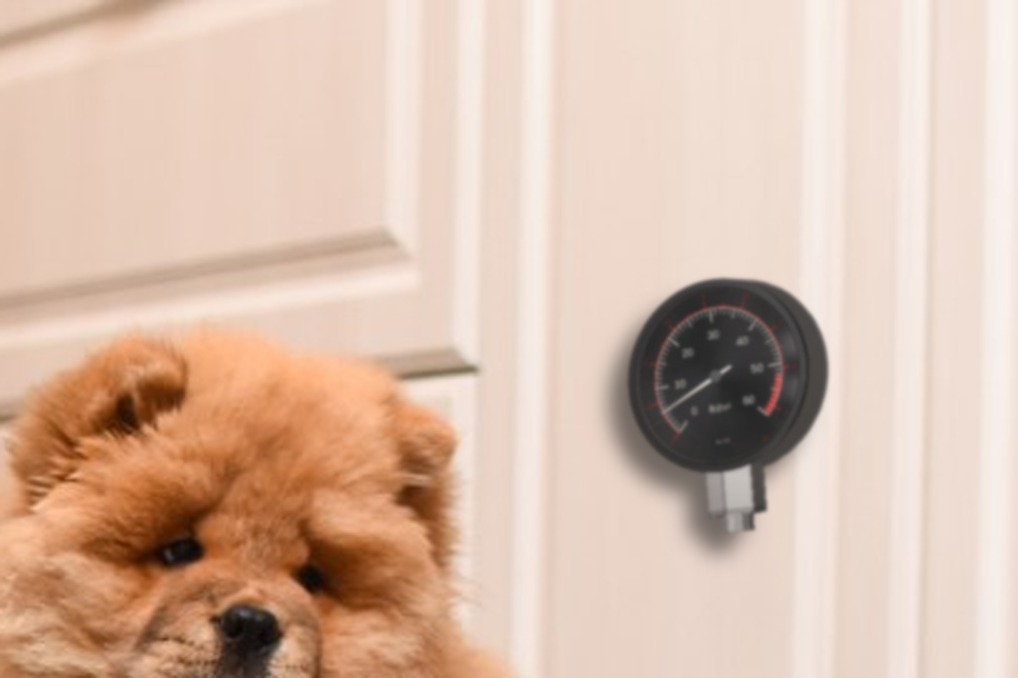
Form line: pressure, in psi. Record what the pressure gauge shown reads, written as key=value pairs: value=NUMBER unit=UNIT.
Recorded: value=5 unit=psi
